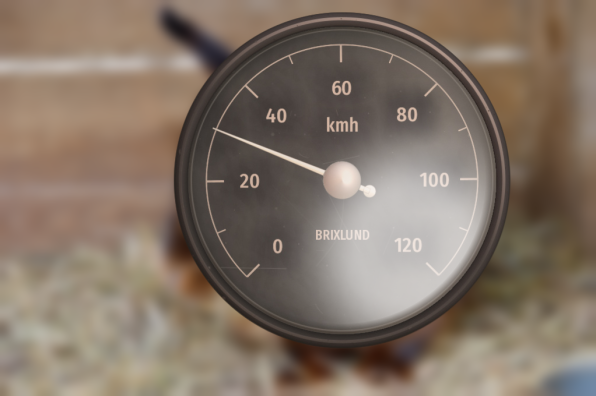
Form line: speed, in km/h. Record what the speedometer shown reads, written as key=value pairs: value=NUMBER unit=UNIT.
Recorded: value=30 unit=km/h
